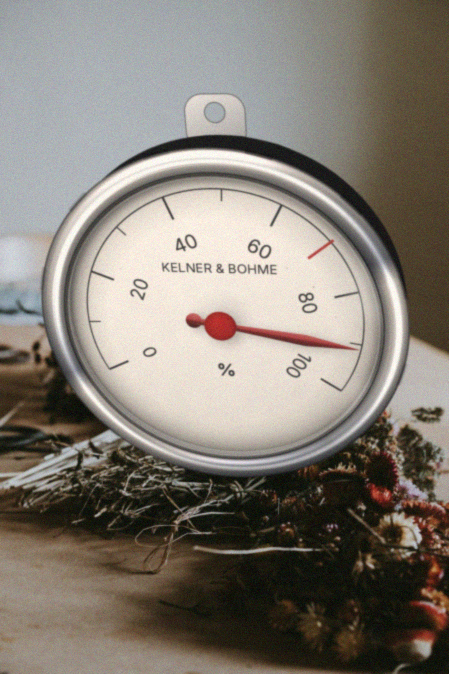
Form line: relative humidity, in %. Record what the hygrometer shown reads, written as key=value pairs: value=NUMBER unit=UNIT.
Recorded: value=90 unit=%
